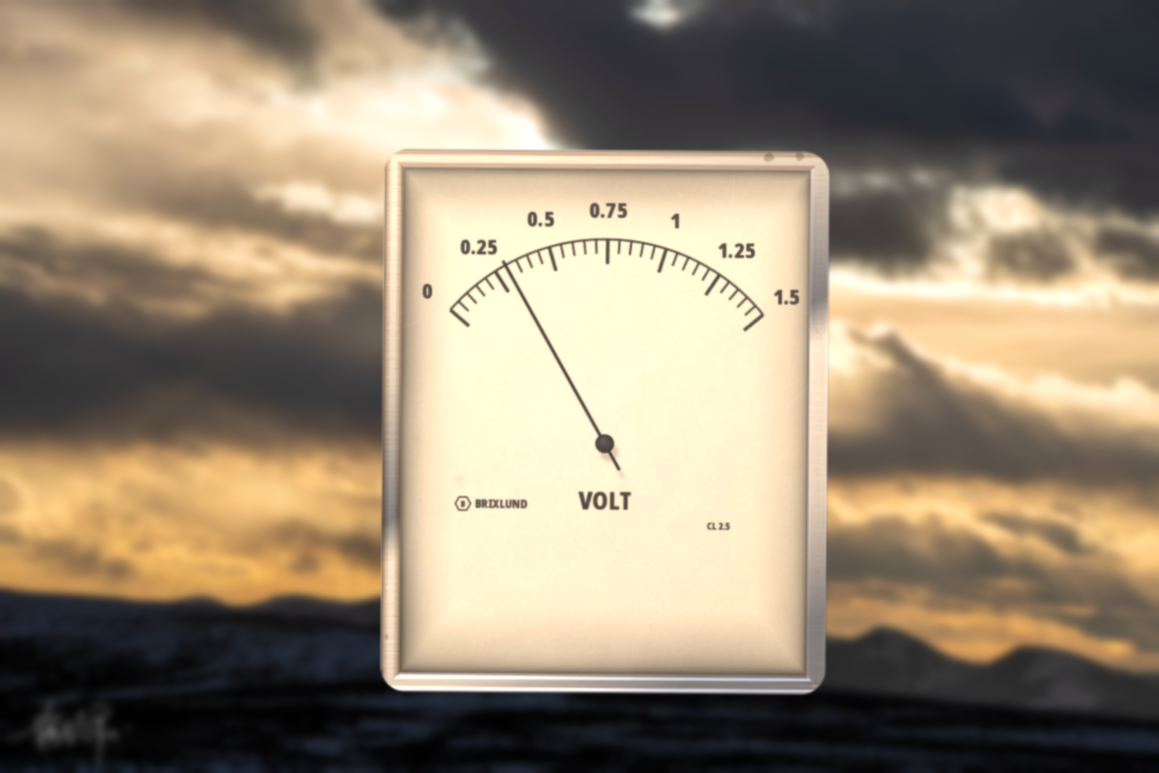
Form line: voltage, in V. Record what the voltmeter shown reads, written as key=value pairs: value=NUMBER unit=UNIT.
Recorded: value=0.3 unit=V
